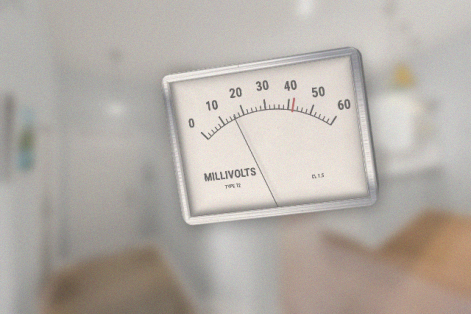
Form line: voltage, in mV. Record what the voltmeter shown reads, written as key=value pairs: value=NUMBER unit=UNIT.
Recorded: value=16 unit=mV
